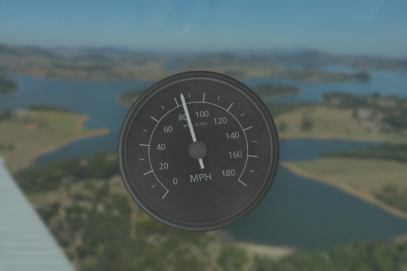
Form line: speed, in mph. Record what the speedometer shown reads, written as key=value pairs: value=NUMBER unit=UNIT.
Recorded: value=85 unit=mph
